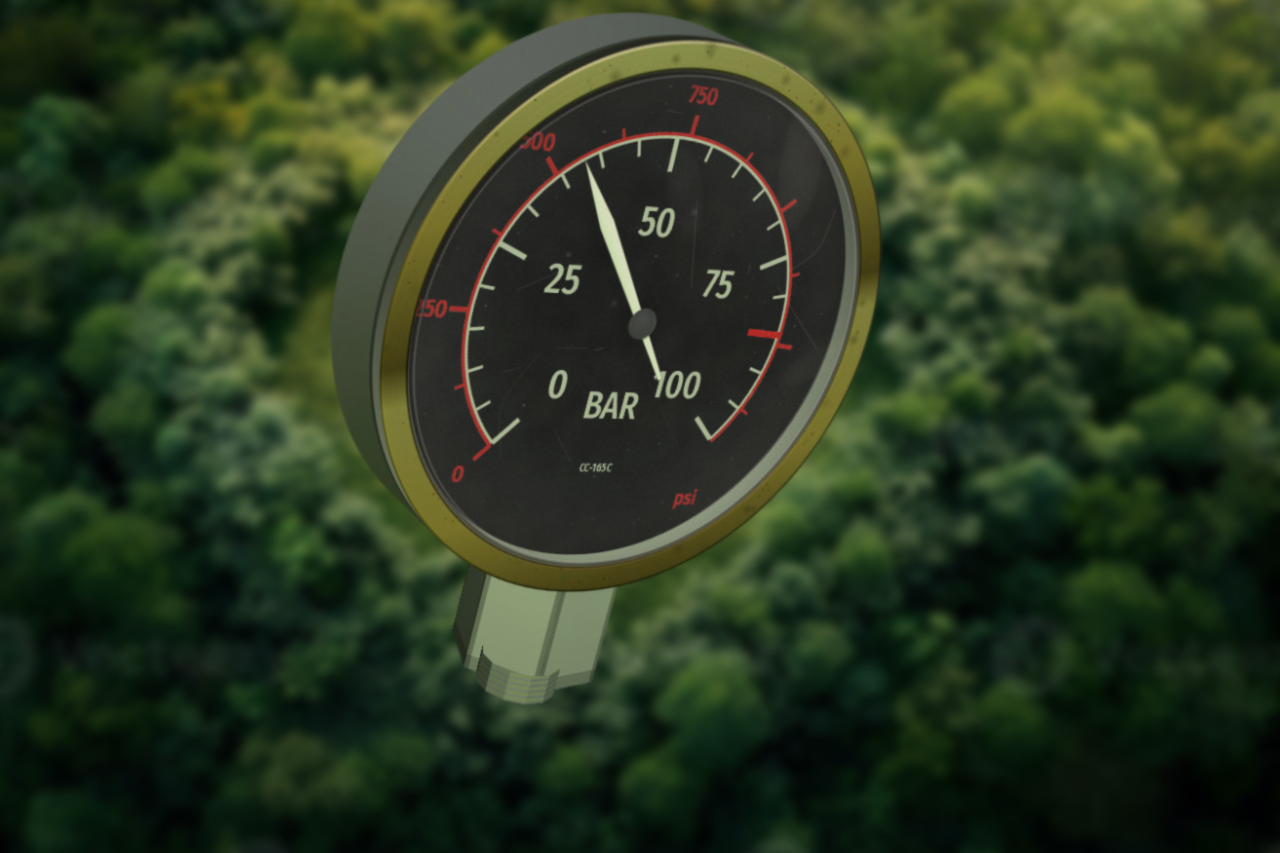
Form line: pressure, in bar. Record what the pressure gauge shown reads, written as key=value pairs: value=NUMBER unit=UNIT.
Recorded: value=37.5 unit=bar
